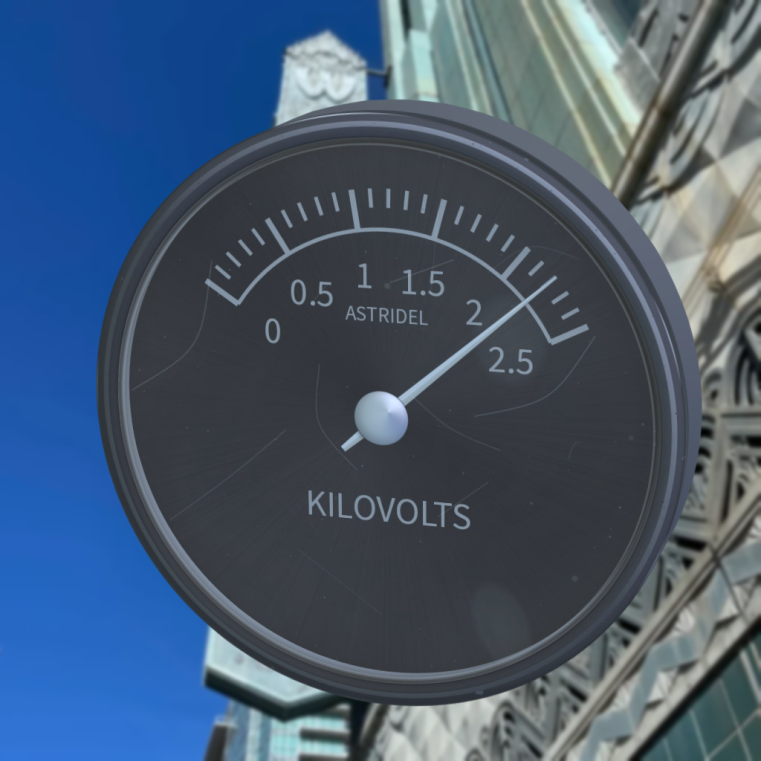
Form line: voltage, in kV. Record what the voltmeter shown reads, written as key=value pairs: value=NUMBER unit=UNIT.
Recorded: value=2.2 unit=kV
